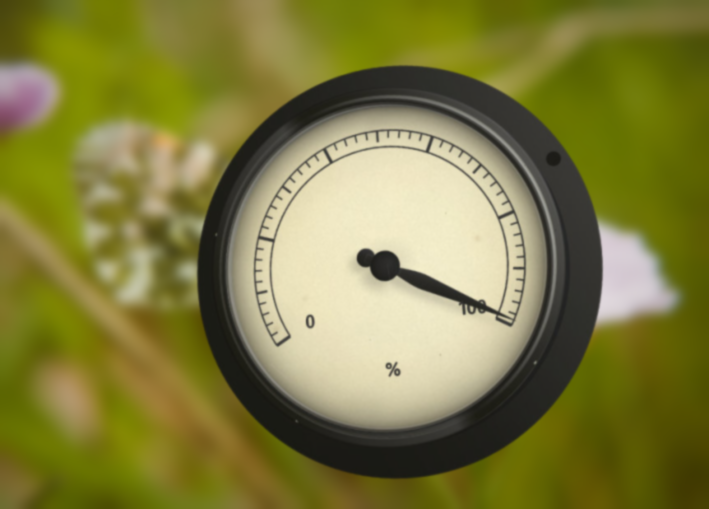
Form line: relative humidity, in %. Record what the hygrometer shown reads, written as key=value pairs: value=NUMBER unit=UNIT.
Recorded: value=99 unit=%
